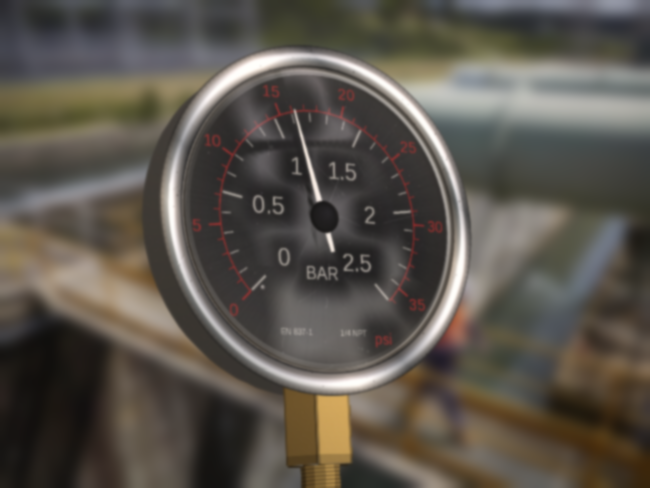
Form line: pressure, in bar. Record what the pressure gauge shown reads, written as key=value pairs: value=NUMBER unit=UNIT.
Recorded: value=1.1 unit=bar
